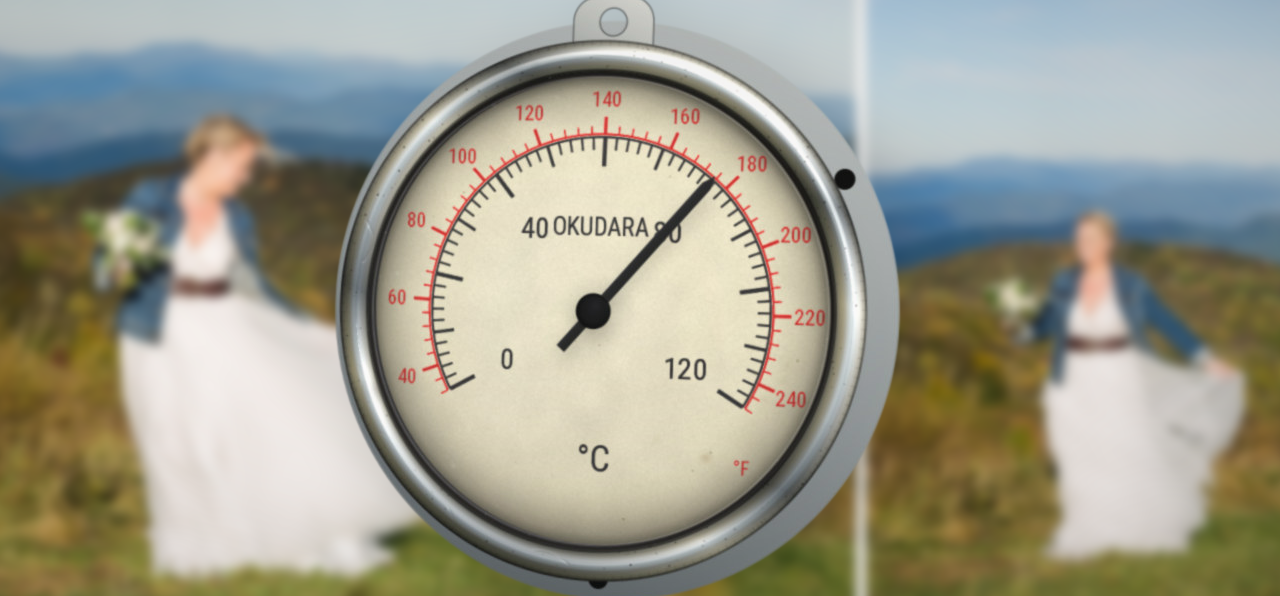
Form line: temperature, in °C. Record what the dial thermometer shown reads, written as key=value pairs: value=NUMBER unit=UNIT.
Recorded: value=80 unit=°C
